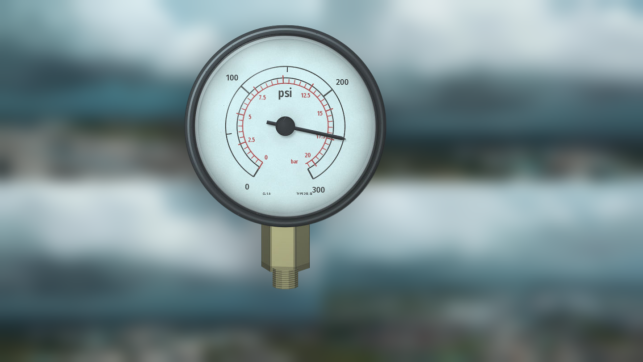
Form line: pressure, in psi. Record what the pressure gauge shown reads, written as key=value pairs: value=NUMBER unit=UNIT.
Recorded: value=250 unit=psi
